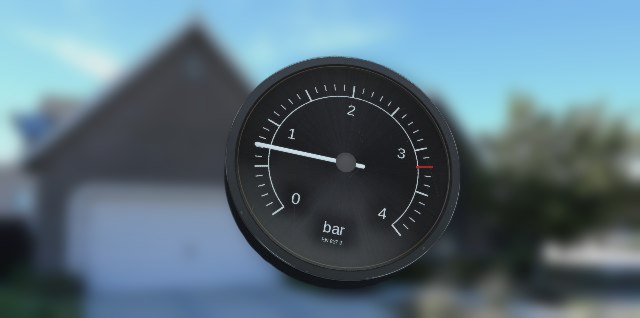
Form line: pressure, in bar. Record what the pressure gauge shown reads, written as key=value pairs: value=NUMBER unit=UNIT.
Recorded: value=0.7 unit=bar
